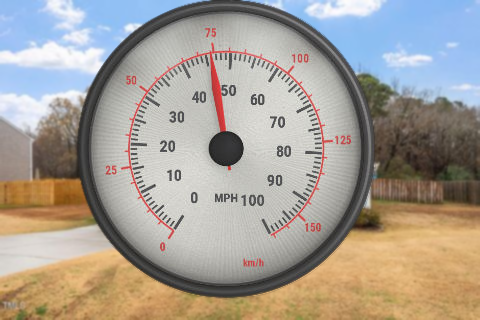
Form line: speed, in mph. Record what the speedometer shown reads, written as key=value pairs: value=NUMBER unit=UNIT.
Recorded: value=46 unit=mph
